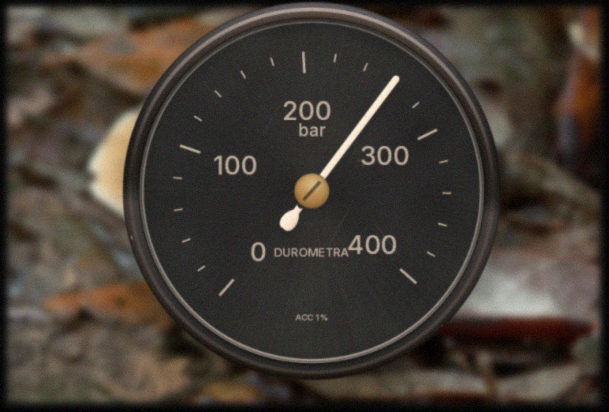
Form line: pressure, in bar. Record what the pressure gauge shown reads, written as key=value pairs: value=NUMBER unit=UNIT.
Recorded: value=260 unit=bar
